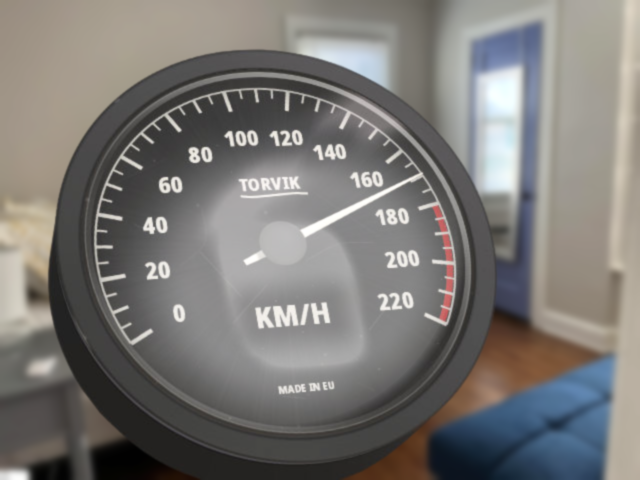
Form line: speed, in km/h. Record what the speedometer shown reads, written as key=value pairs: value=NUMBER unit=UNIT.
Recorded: value=170 unit=km/h
